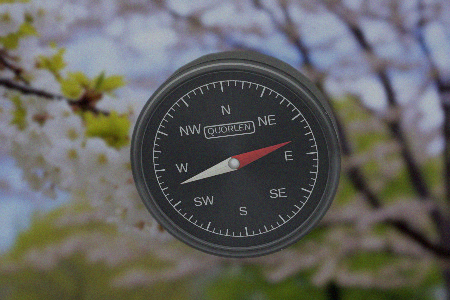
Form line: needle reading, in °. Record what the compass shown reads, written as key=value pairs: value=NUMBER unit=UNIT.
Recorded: value=75 unit=°
